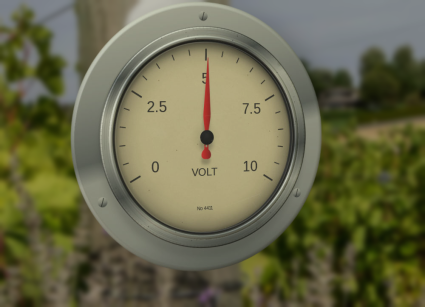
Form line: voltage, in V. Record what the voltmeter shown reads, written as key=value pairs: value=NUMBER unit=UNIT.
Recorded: value=5 unit=V
